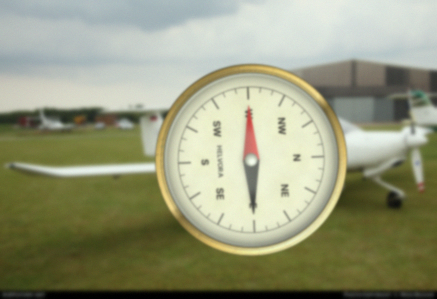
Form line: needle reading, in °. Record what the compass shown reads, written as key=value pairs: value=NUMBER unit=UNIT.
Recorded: value=270 unit=°
